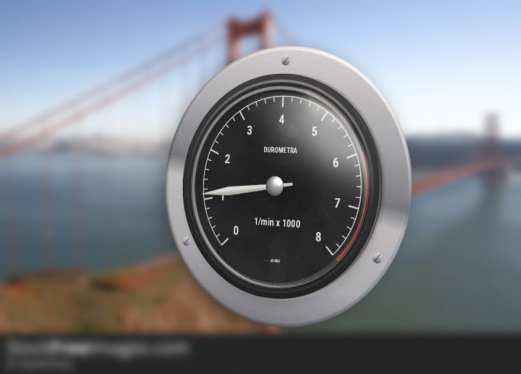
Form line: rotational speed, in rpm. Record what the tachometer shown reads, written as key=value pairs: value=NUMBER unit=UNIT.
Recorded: value=1100 unit=rpm
